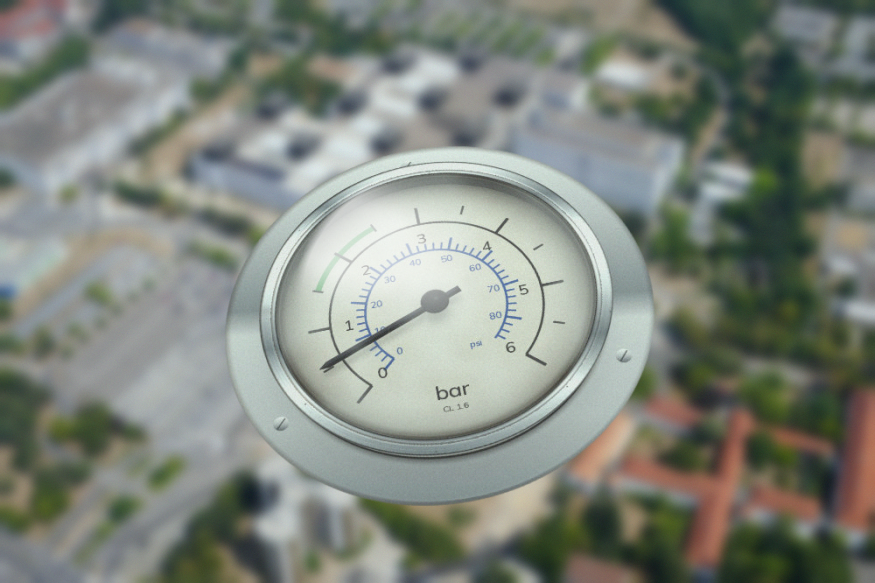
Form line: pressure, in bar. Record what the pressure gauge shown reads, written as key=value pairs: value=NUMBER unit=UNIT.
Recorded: value=0.5 unit=bar
